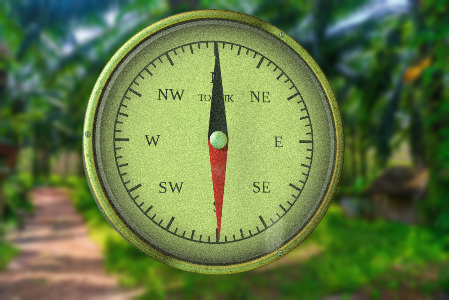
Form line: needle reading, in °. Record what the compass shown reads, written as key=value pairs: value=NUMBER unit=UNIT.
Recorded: value=180 unit=°
